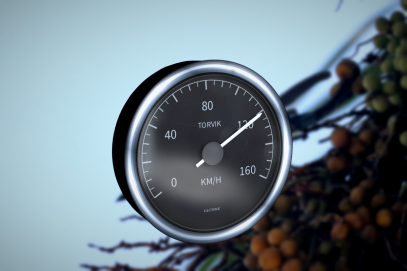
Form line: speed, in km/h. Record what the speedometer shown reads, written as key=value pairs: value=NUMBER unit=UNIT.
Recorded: value=120 unit=km/h
